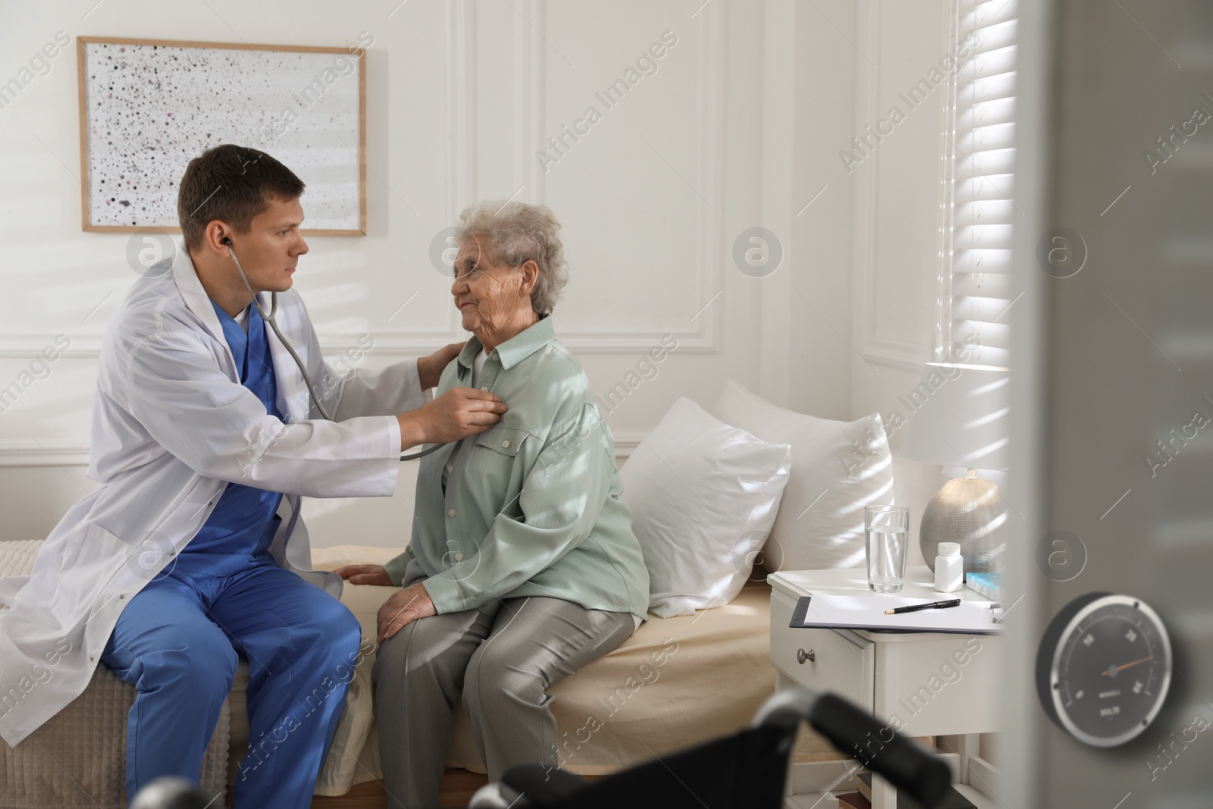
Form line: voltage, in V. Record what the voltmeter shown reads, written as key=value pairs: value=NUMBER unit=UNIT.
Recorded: value=25 unit=V
